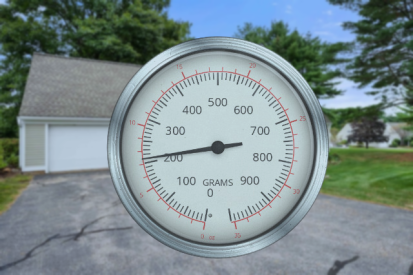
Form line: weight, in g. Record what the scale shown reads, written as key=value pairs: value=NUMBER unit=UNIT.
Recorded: value=210 unit=g
